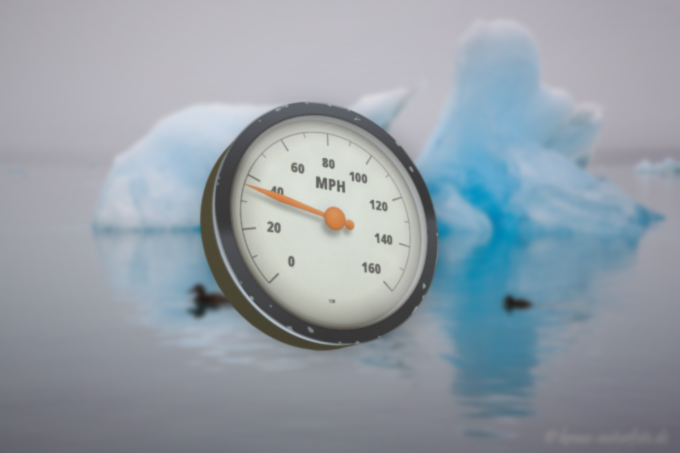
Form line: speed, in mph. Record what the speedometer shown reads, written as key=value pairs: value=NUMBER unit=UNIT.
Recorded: value=35 unit=mph
